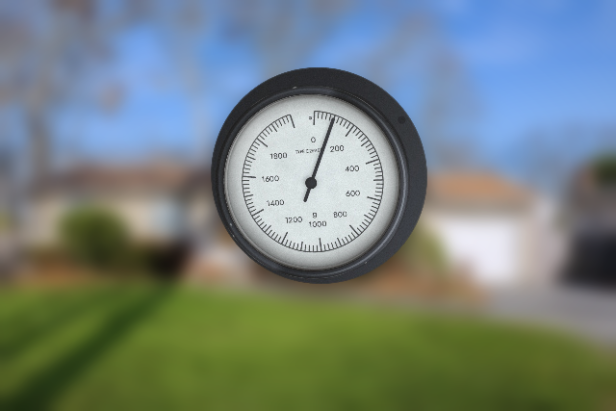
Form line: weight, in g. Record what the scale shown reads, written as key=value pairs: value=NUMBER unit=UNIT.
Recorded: value=100 unit=g
